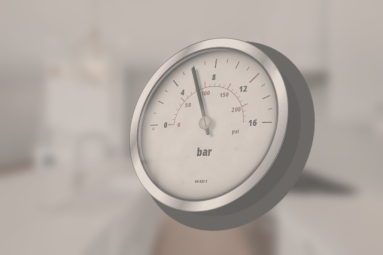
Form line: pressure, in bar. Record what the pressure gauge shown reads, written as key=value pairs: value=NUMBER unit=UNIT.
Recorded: value=6 unit=bar
